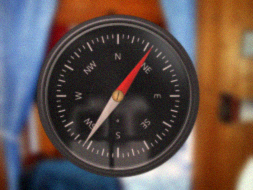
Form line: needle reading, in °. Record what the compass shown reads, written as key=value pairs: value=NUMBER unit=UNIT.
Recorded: value=35 unit=°
